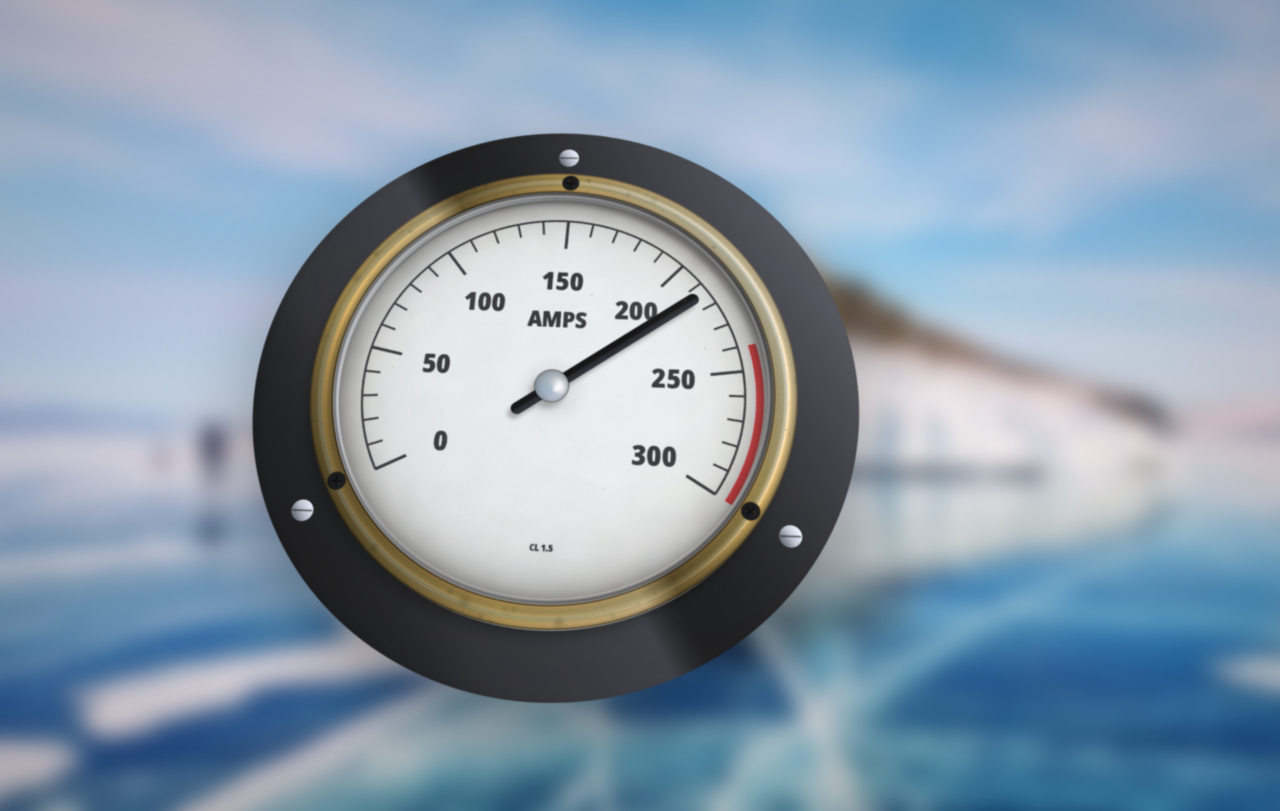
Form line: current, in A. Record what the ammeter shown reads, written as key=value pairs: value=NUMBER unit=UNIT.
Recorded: value=215 unit=A
